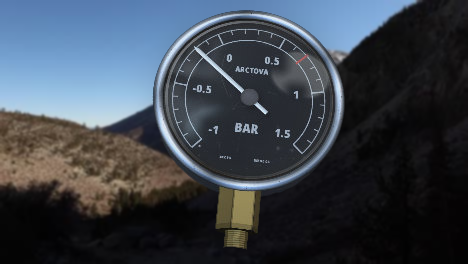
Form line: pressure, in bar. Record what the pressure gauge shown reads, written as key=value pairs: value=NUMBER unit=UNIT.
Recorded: value=-0.2 unit=bar
